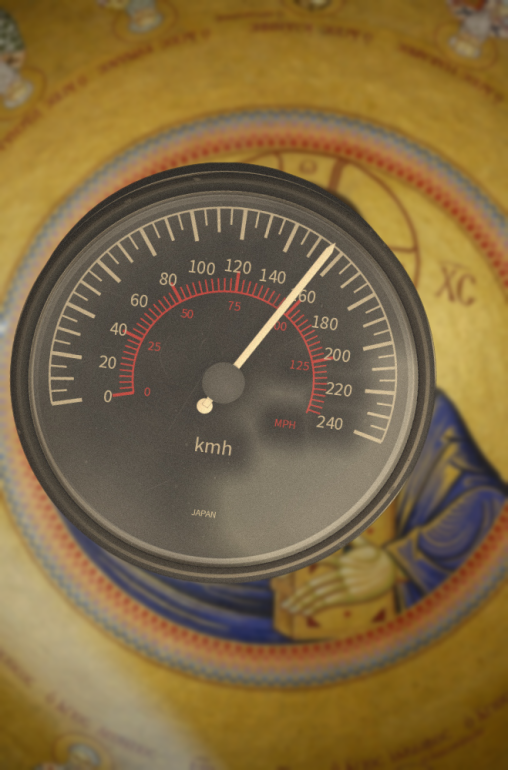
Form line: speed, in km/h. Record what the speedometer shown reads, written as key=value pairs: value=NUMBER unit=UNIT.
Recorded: value=155 unit=km/h
